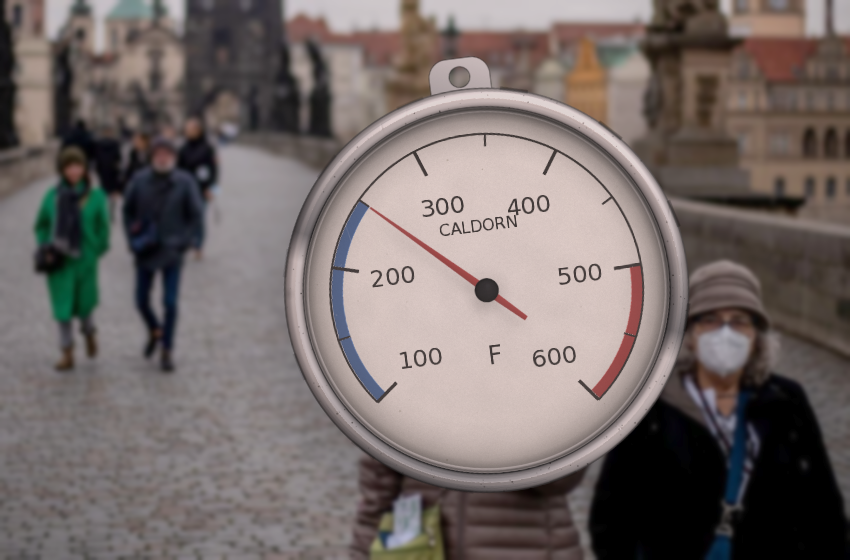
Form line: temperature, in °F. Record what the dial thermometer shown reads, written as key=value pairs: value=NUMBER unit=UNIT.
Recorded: value=250 unit=°F
